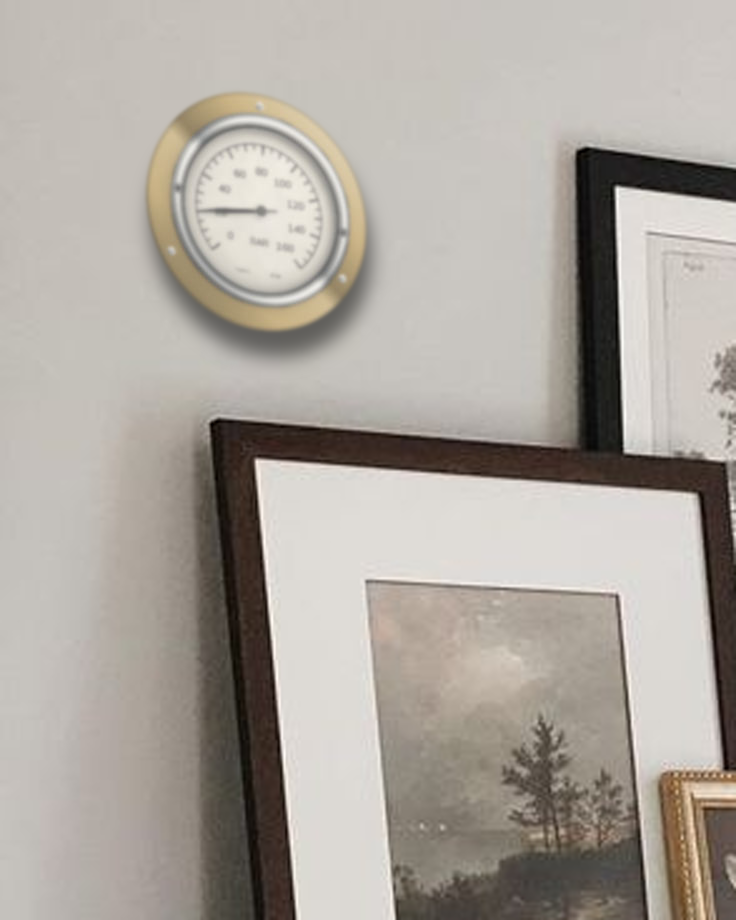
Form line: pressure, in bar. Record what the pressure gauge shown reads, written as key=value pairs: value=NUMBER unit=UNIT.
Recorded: value=20 unit=bar
